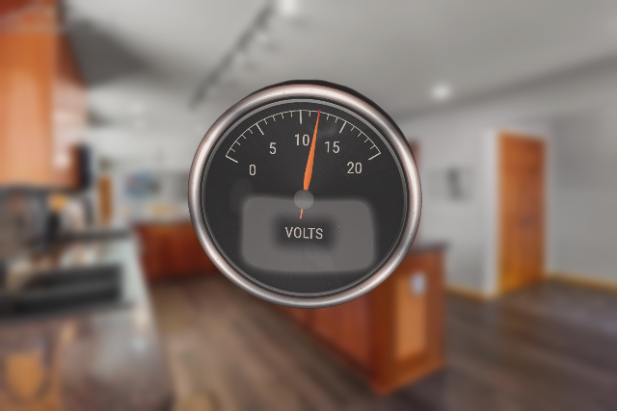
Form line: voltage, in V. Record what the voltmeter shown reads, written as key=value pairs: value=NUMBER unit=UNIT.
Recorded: value=12 unit=V
